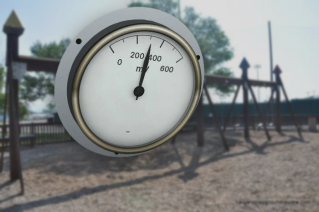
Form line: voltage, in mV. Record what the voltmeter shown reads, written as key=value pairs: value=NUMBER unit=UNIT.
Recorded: value=300 unit=mV
